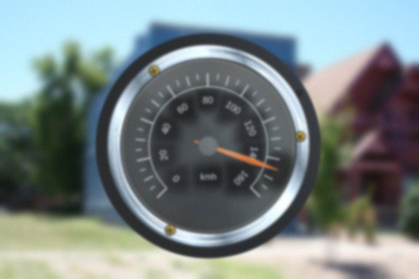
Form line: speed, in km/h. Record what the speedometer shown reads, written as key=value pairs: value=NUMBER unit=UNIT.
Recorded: value=145 unit=km/h
